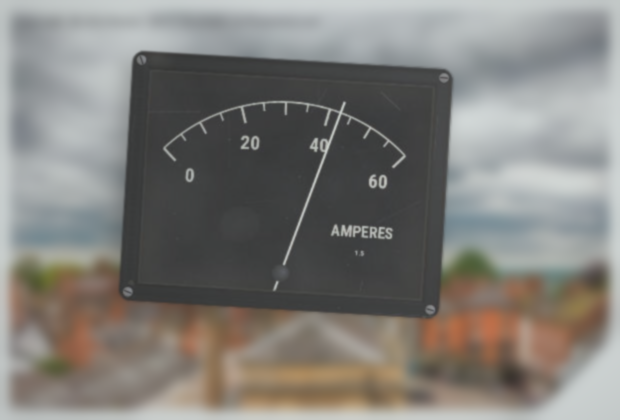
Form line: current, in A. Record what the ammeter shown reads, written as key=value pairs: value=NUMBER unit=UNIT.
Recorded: value=42.5 unit=A
